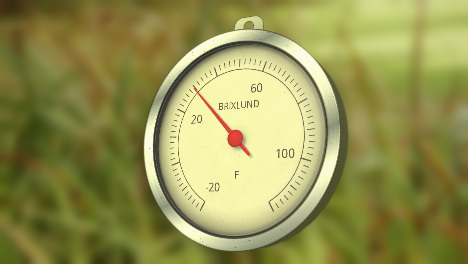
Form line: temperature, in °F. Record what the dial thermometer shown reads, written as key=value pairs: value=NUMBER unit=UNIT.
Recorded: value=30 unit=°F
